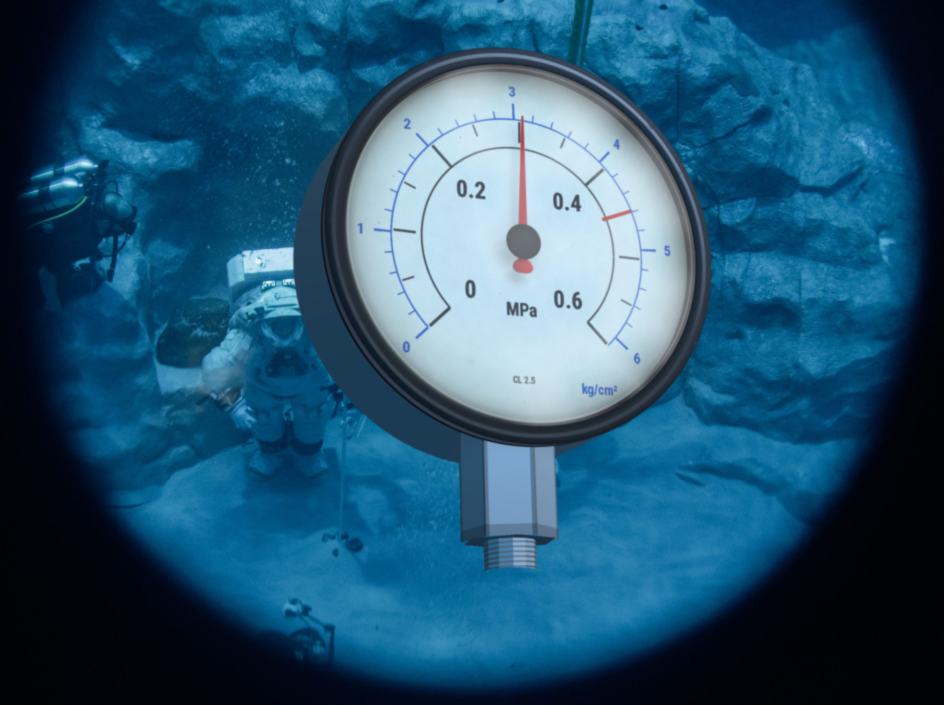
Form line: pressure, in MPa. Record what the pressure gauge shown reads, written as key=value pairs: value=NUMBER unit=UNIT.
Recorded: value=0.3 unit=MPa
